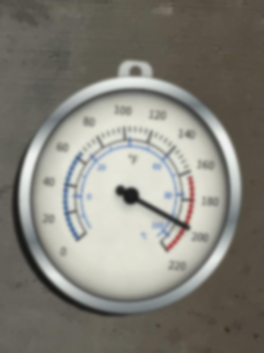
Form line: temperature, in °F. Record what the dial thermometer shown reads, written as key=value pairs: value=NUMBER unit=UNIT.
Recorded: value=200 unit=°F
